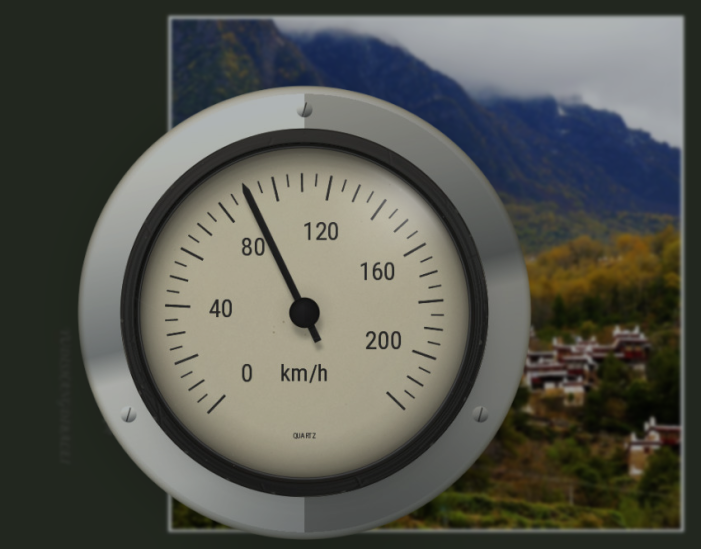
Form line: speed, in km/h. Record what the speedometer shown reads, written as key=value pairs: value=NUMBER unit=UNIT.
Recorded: value=90 unit=km/h
